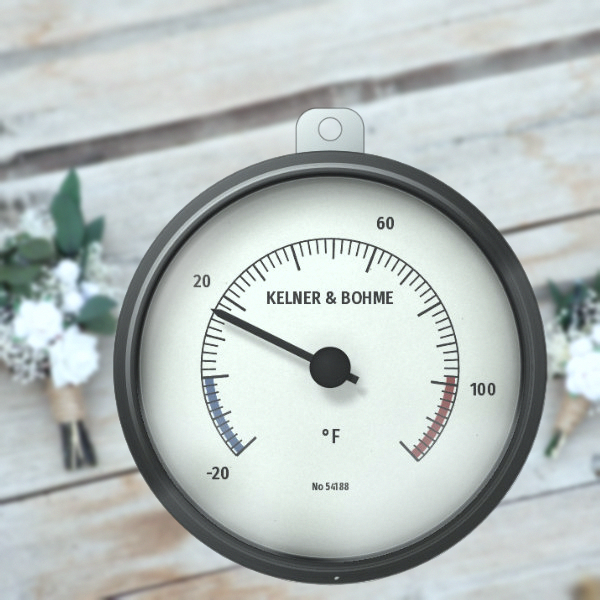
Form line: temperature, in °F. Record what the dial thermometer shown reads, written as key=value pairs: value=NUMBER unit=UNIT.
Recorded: value=16 unit=°F
